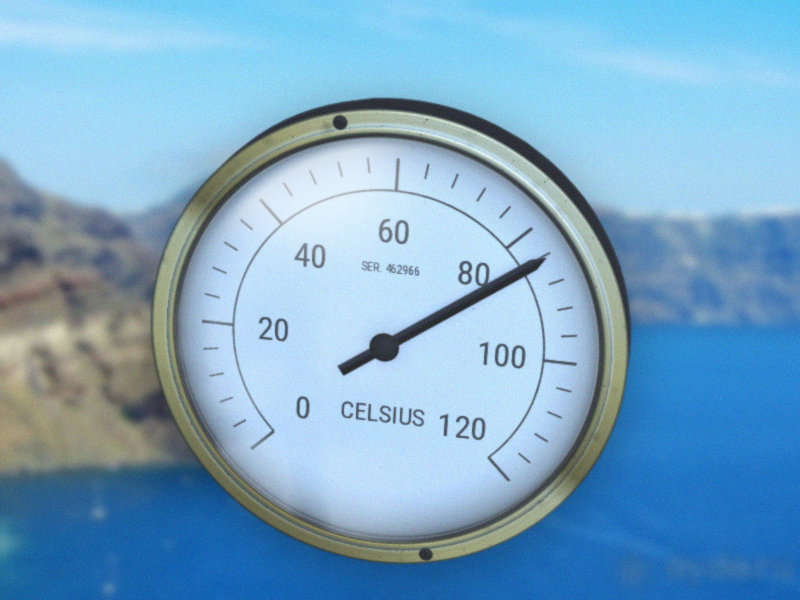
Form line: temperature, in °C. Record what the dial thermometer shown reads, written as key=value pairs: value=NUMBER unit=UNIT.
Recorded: value=84 unit=°C
